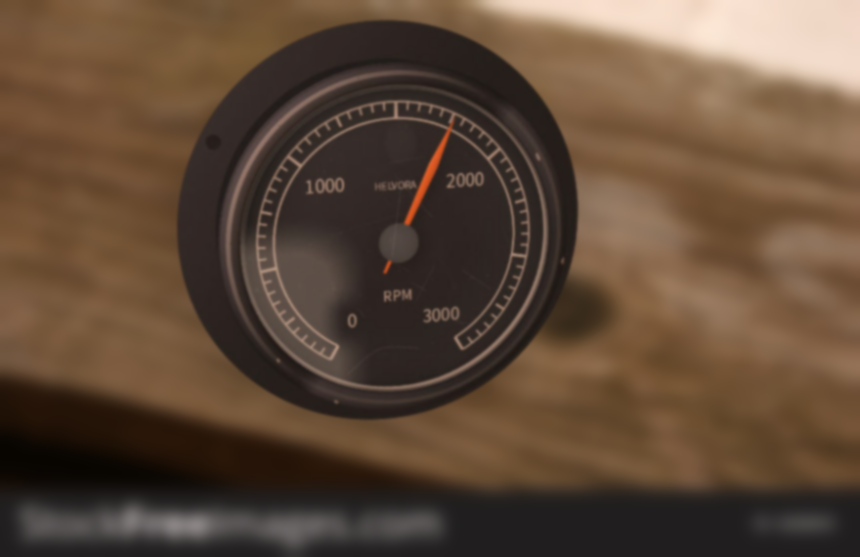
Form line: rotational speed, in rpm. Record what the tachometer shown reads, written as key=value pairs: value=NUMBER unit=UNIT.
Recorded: value=1750 unit=rpm
